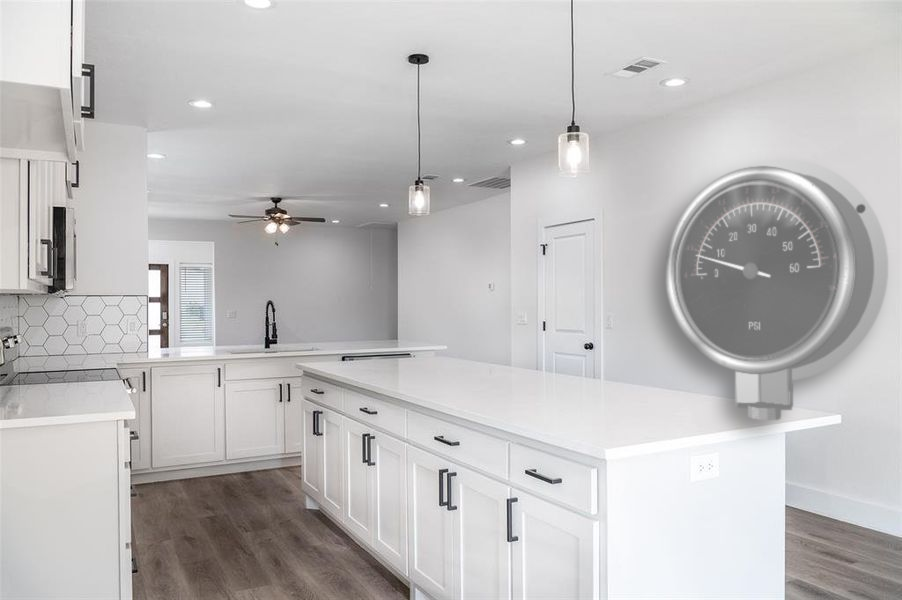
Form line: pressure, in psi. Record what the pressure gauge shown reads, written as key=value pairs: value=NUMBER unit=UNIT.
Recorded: value=6 unit=psi
